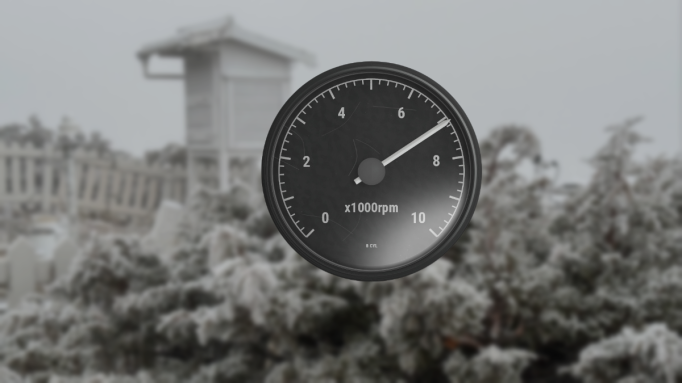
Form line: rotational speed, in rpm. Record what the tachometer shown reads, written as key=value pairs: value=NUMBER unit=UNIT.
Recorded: value=7100 unit=rpm
